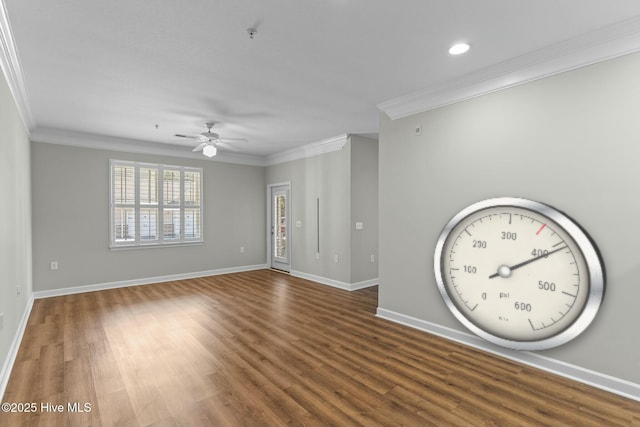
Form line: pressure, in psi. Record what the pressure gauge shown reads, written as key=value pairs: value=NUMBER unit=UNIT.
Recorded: value=410 unit=psi
